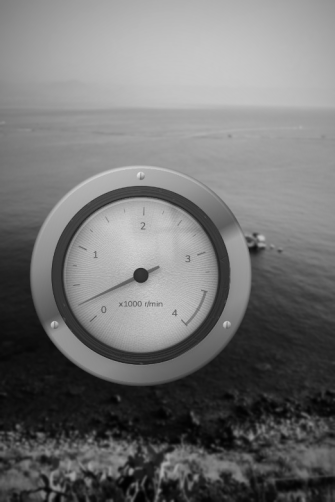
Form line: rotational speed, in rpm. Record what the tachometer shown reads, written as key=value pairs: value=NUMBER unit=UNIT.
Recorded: value=250 unit=rpm
